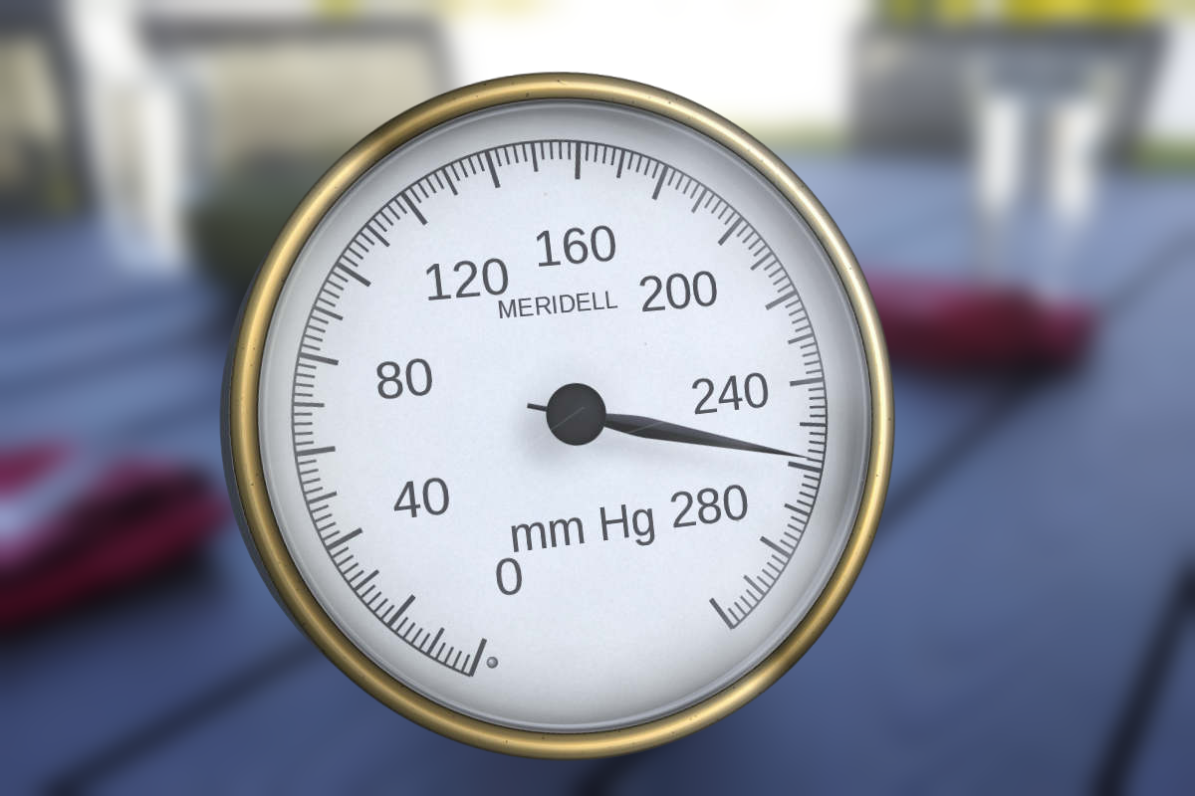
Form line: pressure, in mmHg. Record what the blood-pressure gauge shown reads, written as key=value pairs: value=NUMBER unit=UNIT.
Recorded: value=258 unit=mmHg
